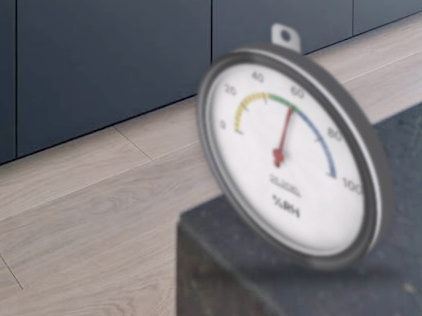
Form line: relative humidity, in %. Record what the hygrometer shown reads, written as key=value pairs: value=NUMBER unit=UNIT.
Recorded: value=60 unit=%
